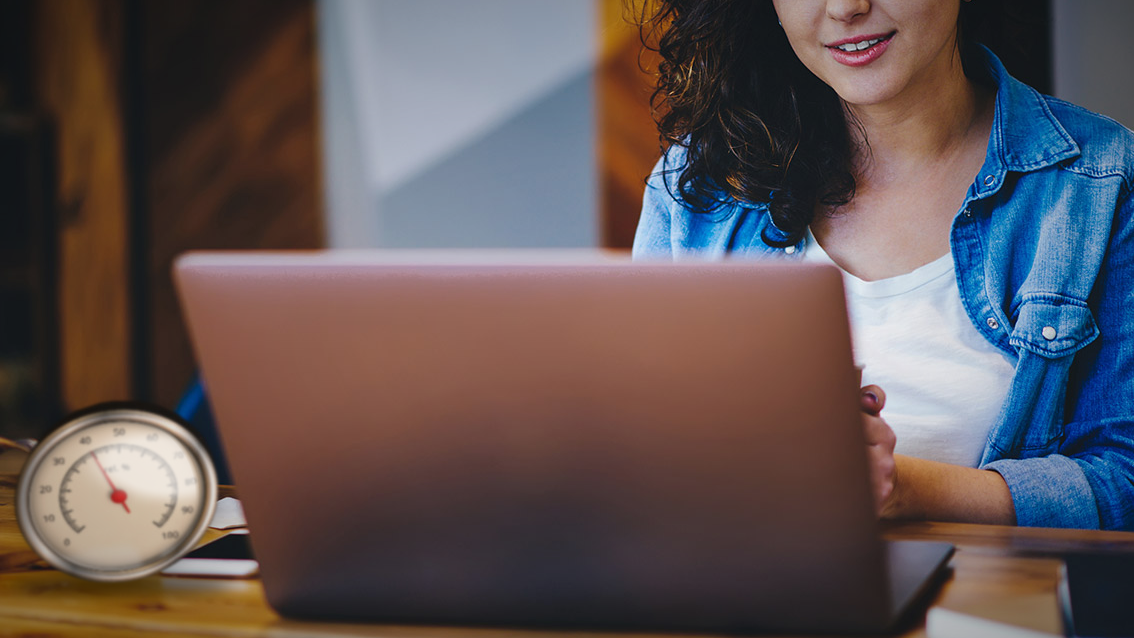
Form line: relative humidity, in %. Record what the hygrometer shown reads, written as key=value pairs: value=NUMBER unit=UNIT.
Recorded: value=40 unit=%
